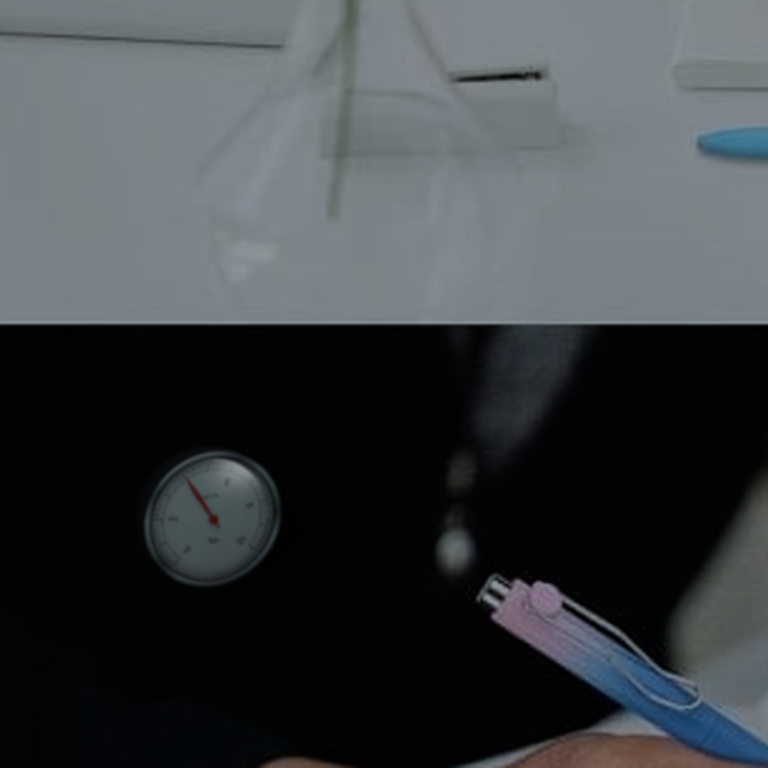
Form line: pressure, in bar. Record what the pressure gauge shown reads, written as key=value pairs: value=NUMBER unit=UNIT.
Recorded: value=4 unit=bar
